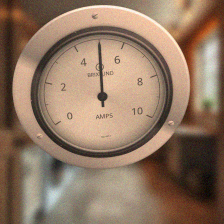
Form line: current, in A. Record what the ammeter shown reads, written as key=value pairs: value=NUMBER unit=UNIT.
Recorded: value=5 unit=A
